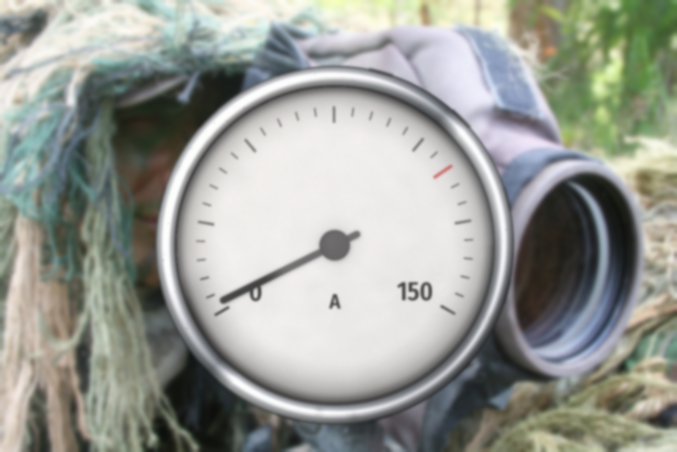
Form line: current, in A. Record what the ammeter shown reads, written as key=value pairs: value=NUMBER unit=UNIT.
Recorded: value=2.5 unit=A
